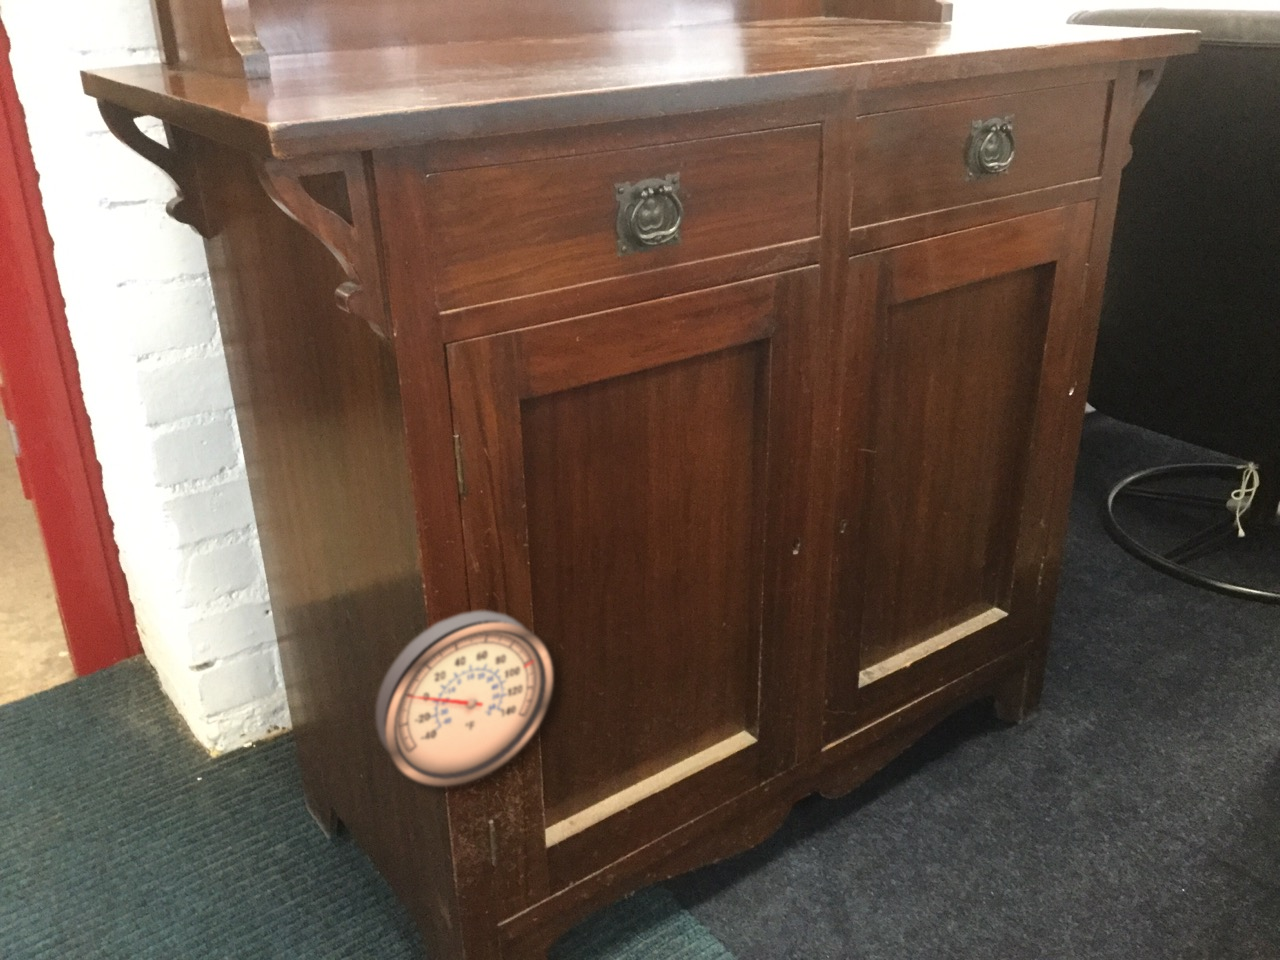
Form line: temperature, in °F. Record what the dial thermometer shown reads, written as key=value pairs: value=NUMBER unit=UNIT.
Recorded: value=0 unit=°F
